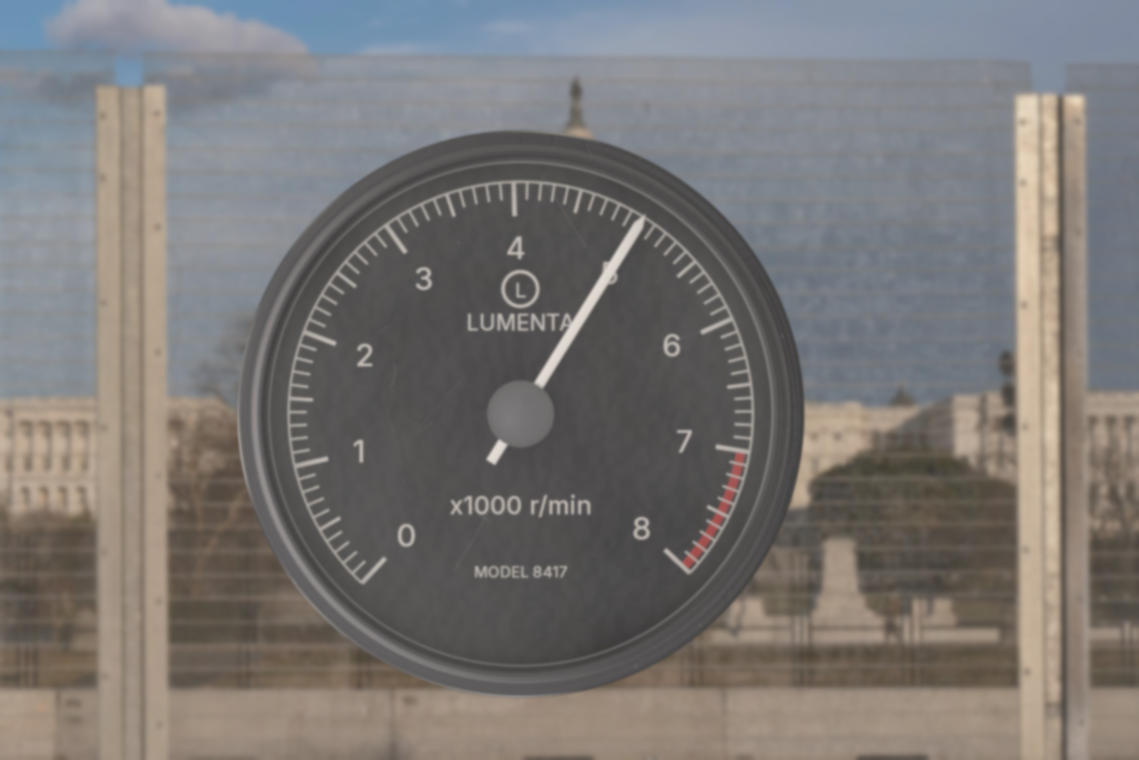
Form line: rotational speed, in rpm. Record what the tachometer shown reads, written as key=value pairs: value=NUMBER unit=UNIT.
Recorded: value=5000 unit=rpm
